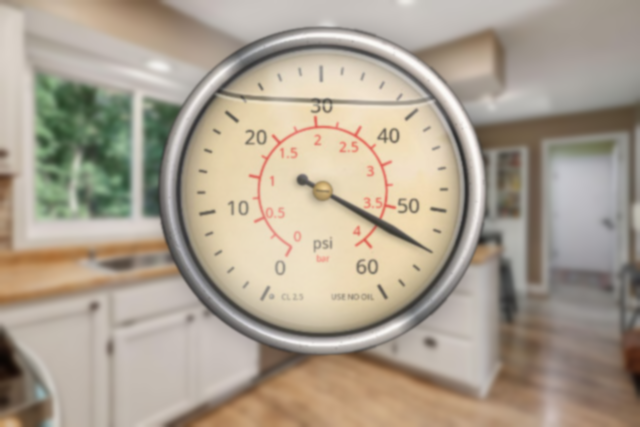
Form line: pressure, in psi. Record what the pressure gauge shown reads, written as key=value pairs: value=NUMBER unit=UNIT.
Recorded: value=54 unit=psi
